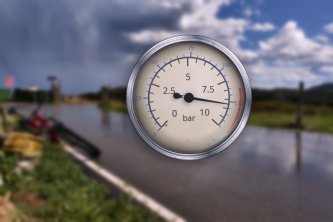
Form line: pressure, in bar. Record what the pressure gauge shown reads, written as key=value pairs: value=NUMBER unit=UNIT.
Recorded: value=8.75 unit=bar
